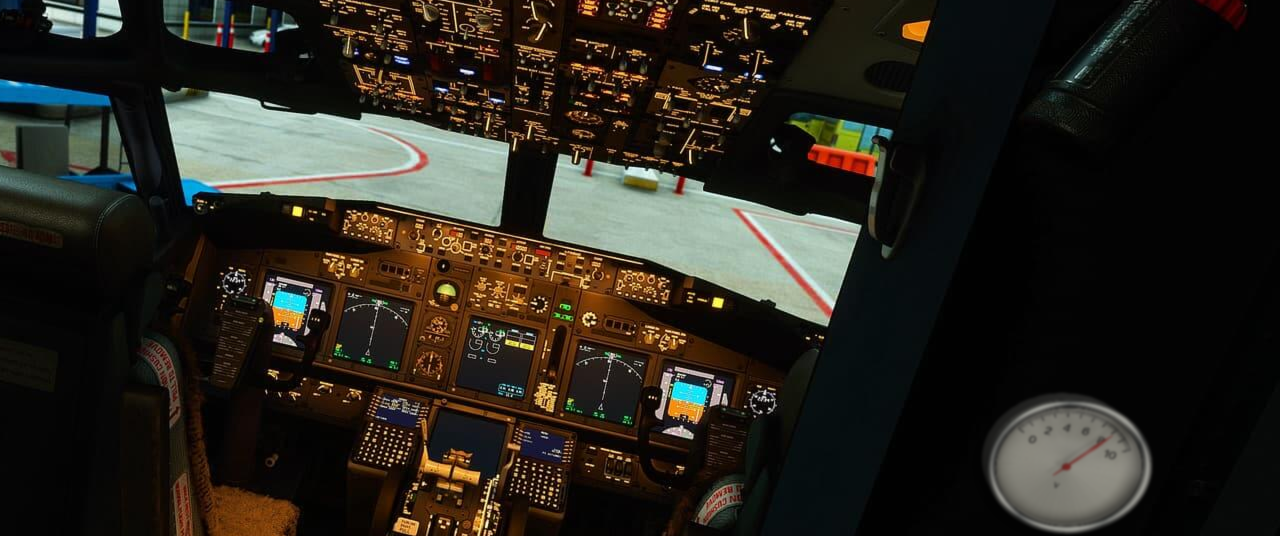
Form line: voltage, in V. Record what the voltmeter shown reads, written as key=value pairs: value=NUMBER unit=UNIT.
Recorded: value=8 unit=V
